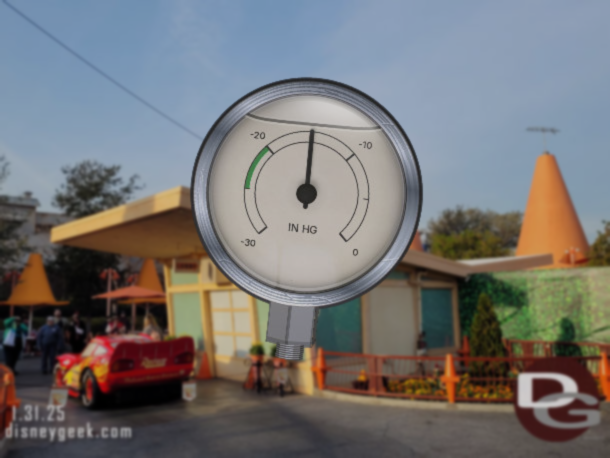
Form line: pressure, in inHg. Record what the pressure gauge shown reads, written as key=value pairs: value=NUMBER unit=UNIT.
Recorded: value=-15 unit=inHg
